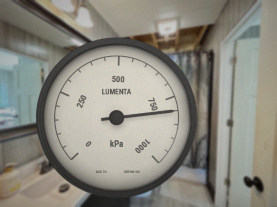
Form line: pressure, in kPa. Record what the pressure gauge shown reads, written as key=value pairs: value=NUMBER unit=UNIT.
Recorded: value=800 unit=kPa
